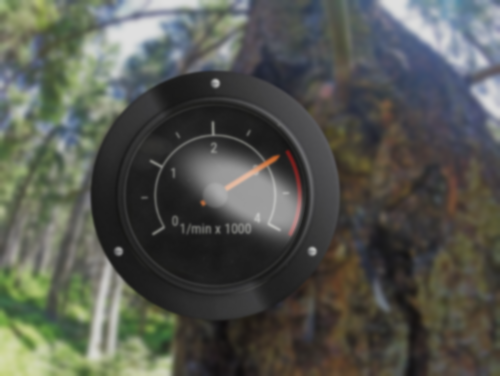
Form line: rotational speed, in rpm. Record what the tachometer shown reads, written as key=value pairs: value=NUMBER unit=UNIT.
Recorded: value=3000 unit=rpm
